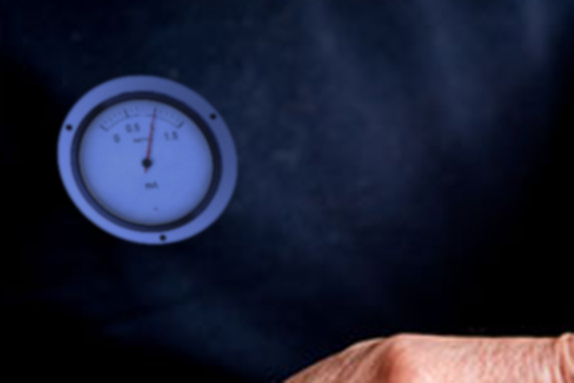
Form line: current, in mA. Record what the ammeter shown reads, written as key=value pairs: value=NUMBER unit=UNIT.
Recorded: value=1 unit=mA
